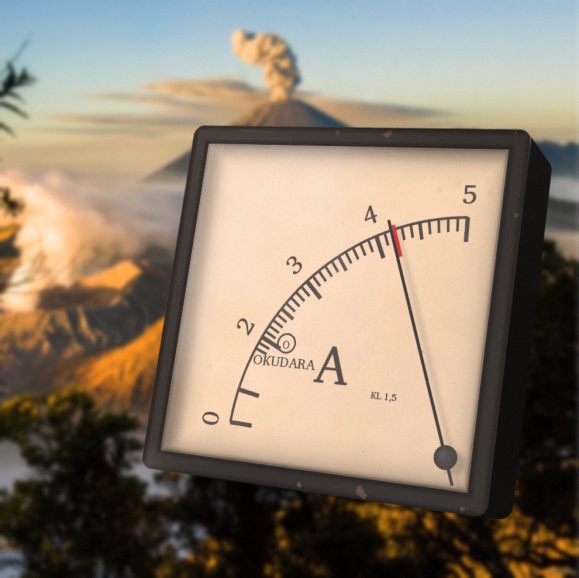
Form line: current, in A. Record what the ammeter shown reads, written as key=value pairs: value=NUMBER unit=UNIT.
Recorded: value=4.2 unit=A
